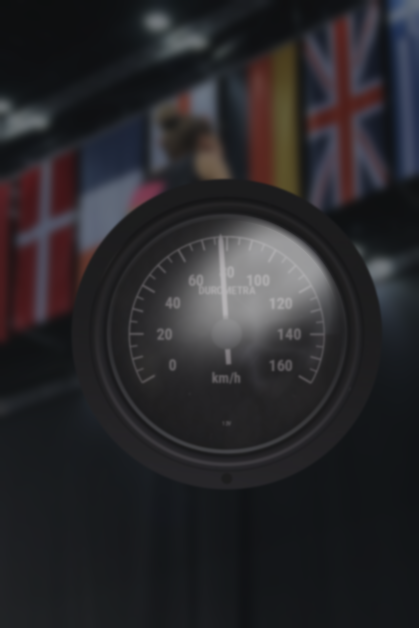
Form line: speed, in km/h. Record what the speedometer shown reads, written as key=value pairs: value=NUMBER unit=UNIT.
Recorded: value=77.5 unit=km/h
